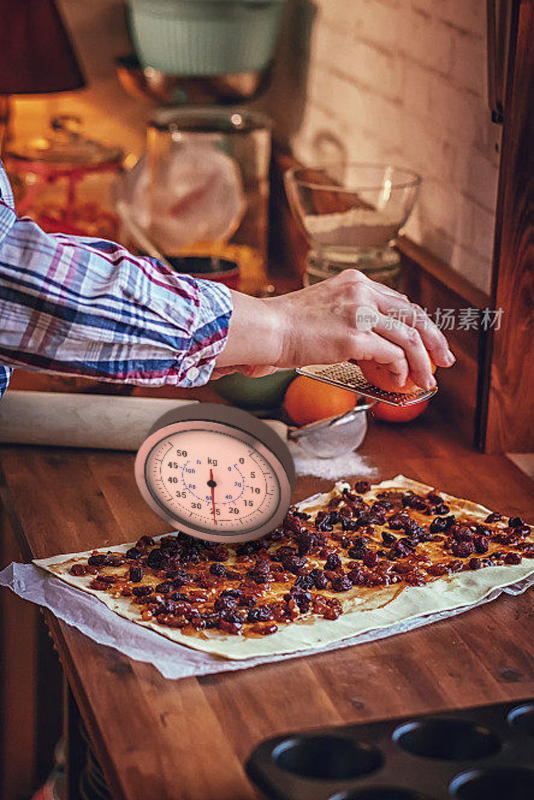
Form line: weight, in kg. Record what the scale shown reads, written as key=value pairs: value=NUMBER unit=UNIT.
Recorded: value=25 unit=kg
